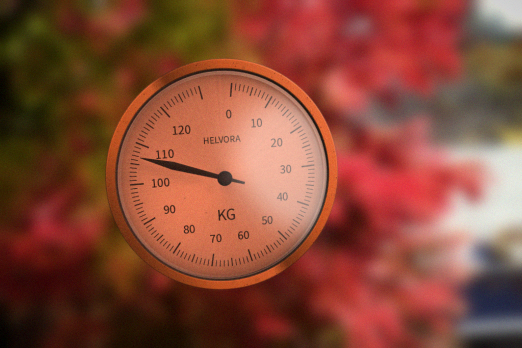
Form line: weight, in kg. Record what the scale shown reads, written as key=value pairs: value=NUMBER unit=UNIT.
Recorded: value=107 unit=kg
